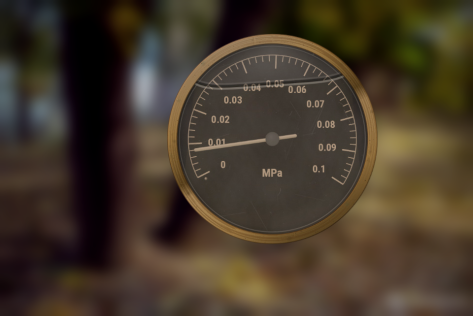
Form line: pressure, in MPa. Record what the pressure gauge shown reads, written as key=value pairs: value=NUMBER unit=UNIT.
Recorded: value=0.008 unit=MPa
